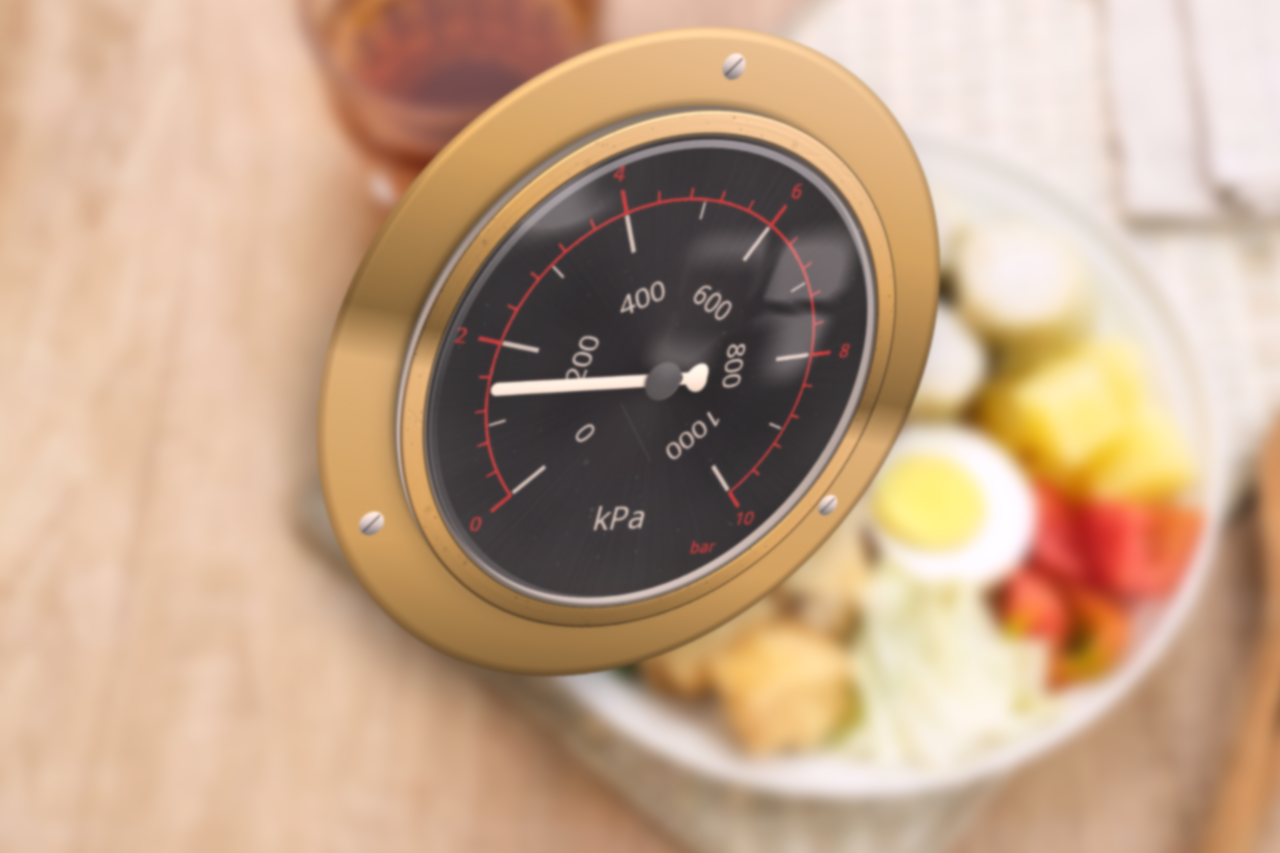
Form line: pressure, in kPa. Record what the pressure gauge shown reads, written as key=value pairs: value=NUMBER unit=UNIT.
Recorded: value=150 unit=kPa
